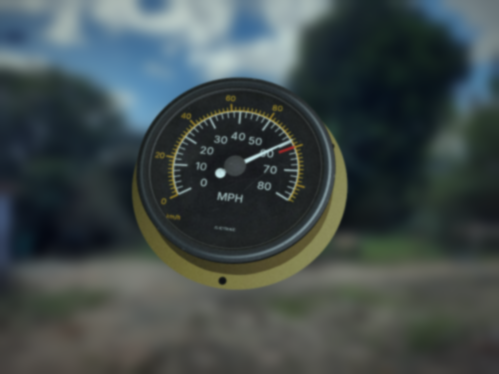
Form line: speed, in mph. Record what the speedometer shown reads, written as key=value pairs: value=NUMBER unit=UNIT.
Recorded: value=60 unit=mph
